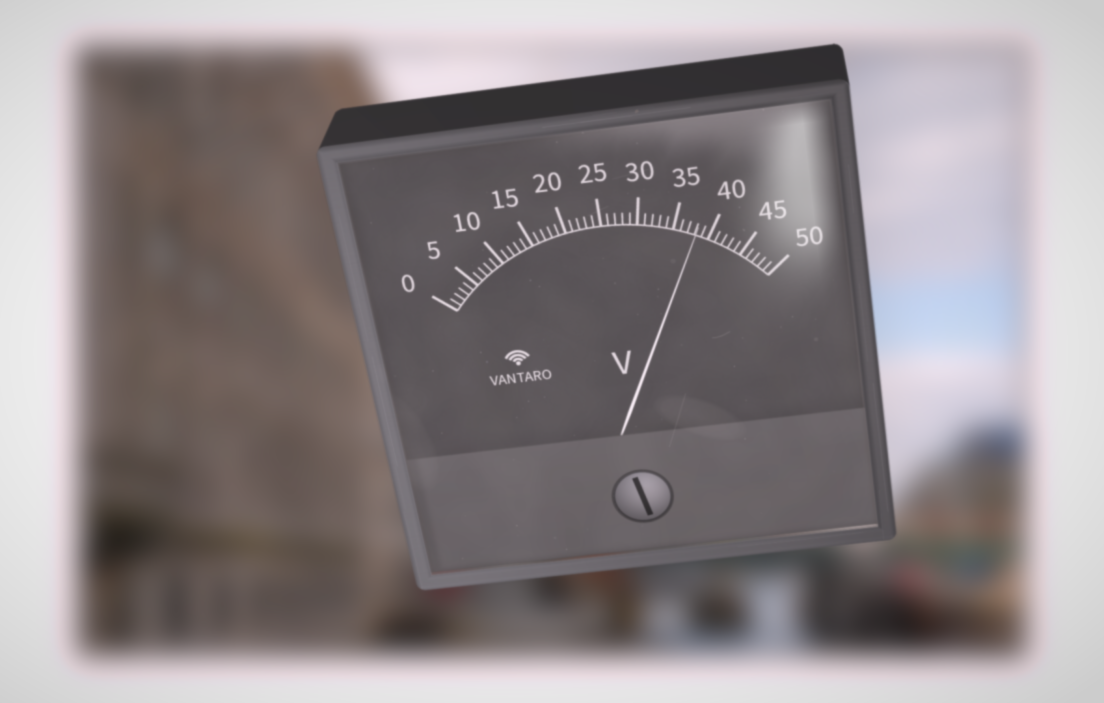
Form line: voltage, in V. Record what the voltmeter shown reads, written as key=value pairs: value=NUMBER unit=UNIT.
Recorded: value=38 unit=V
